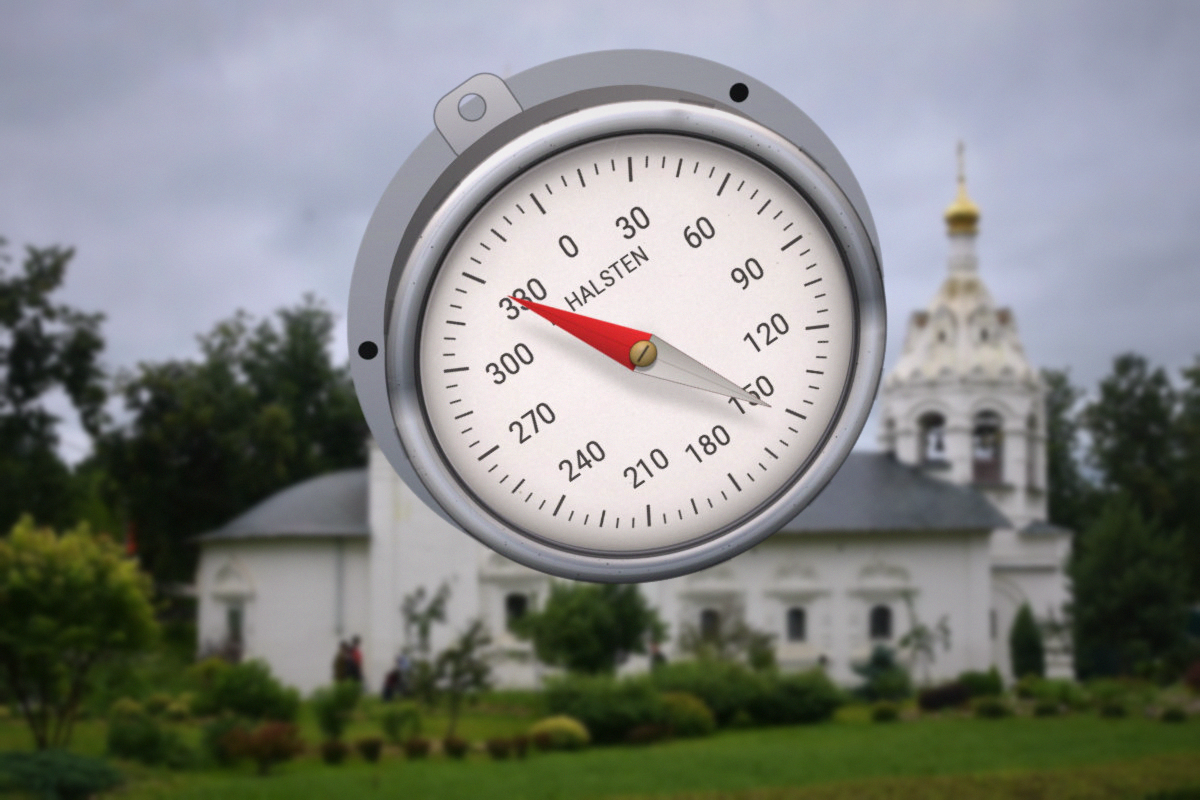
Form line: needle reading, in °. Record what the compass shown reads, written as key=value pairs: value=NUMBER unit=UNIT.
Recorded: value=330 unit=°
